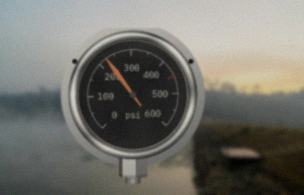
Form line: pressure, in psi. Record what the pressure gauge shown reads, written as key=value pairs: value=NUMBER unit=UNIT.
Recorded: value=225 unit=psi
